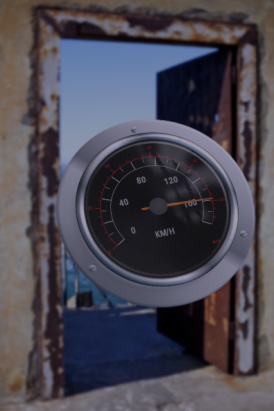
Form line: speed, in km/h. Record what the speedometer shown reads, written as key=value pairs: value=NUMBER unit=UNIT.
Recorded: value=160 unit=km/h
